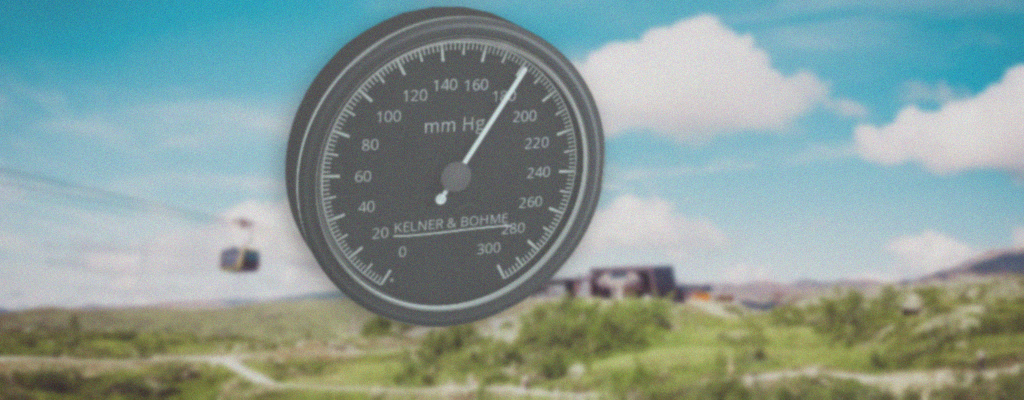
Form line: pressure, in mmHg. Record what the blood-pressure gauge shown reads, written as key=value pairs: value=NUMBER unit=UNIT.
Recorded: value=180 unit=mmHg
